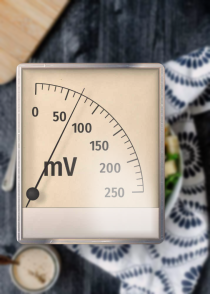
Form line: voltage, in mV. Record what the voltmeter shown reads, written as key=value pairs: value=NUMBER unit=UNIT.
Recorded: value=70 unit=mV
